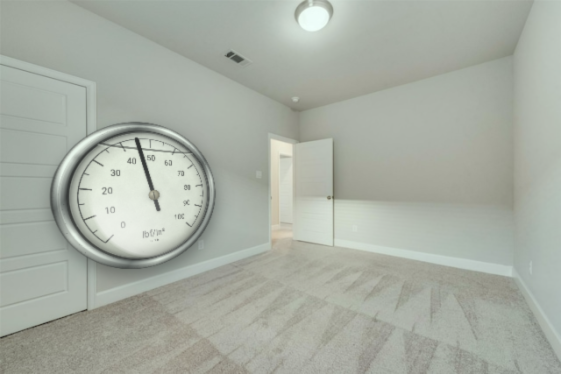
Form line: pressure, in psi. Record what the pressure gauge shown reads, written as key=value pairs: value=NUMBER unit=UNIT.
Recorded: value=45 unit=psi
